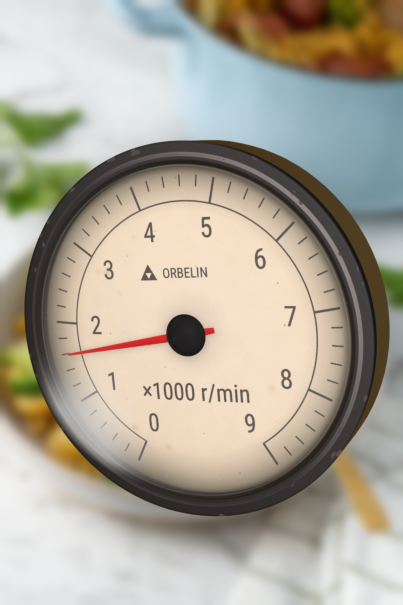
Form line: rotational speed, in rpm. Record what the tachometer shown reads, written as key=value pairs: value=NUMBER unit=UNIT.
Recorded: value=1600 unit=rpm
